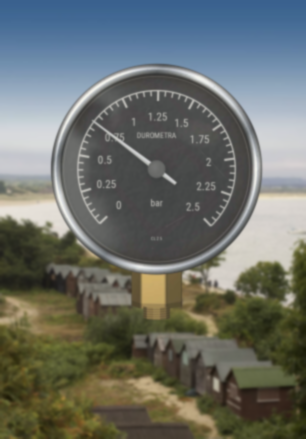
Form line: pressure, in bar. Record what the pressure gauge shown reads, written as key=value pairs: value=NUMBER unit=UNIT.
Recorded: value=0.75 unit=bar
